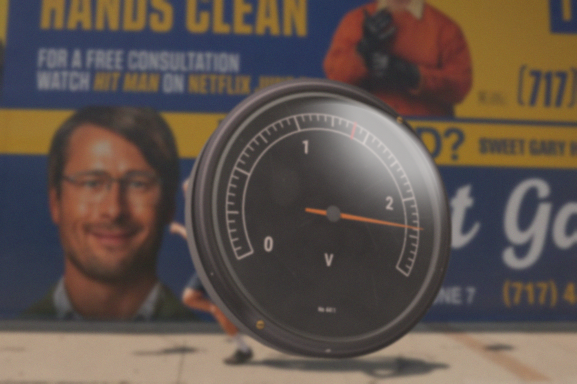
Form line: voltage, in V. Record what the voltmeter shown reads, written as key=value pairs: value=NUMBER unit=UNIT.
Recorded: value=2.2 unit=V
